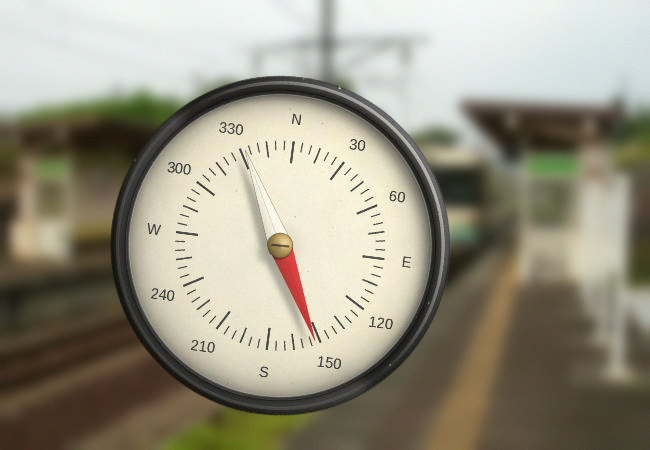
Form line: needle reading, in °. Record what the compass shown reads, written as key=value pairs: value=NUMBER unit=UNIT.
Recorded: value=152.5 unit=°
